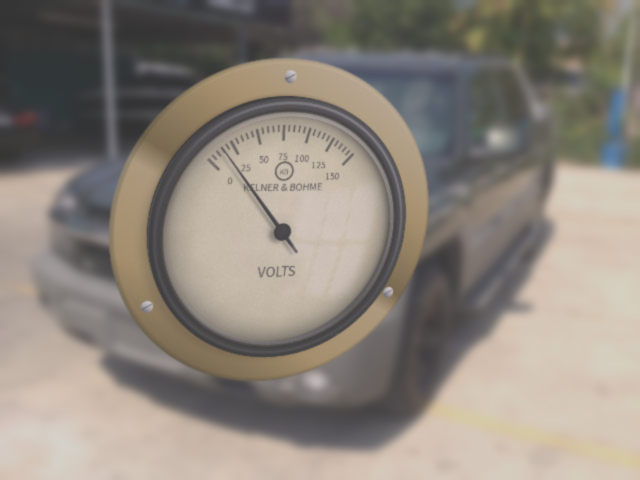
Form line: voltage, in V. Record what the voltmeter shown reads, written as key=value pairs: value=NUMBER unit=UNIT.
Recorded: value=15 unit=V
